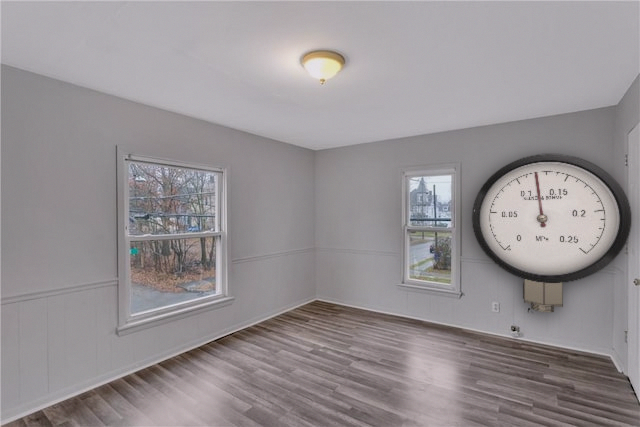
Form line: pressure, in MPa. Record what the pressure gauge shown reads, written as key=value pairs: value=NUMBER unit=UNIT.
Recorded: value=0.12 unit=MPa
